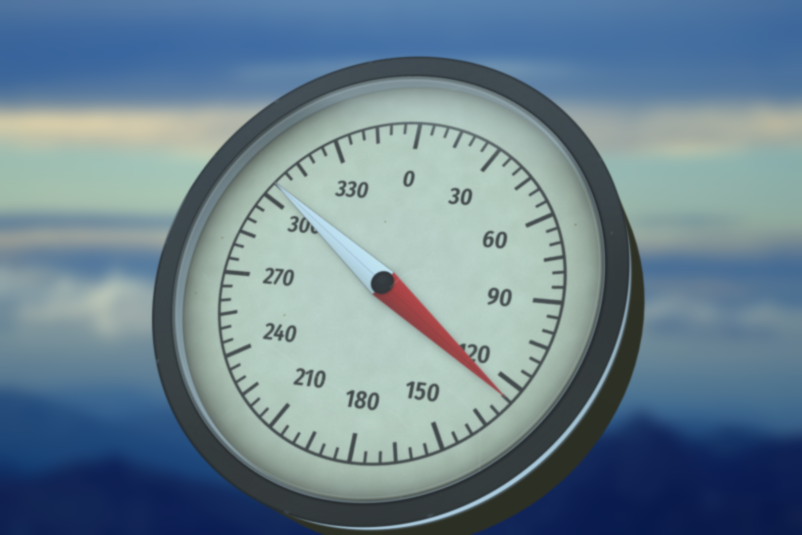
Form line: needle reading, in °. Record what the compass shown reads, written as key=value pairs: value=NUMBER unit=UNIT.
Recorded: value=125 unit=°
